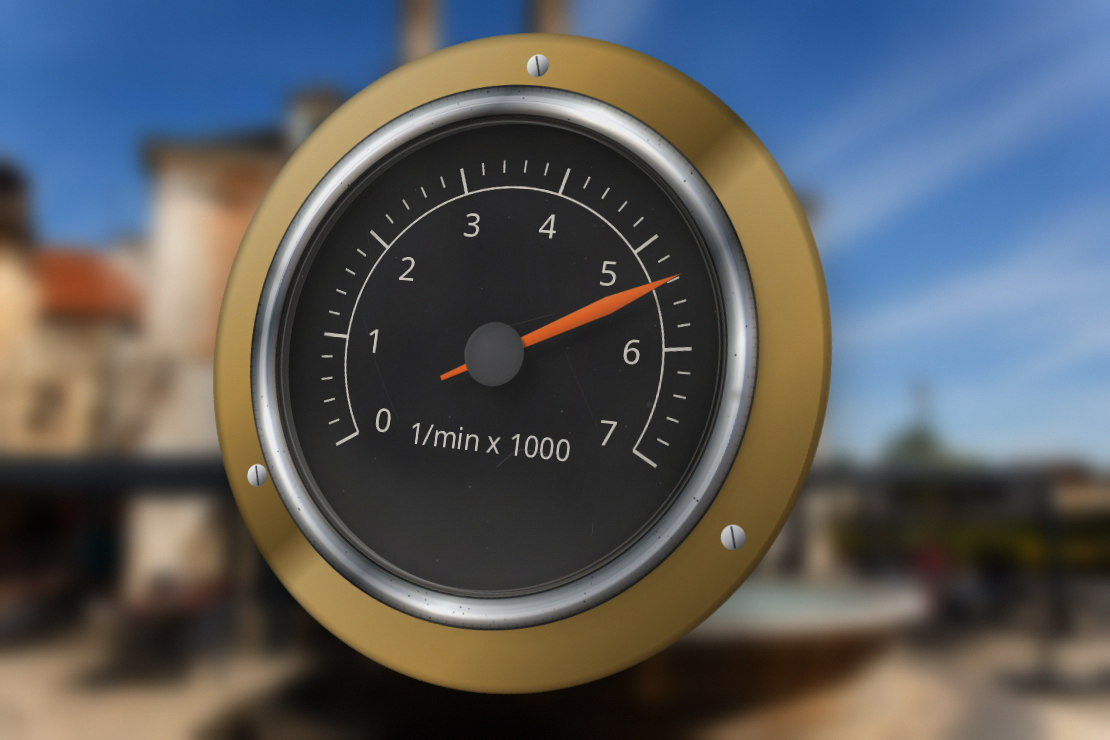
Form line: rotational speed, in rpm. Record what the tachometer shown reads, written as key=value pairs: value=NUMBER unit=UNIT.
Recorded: value=5400 unit=rpm
